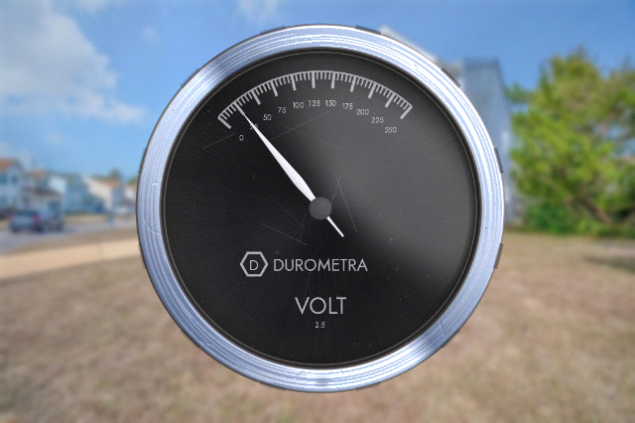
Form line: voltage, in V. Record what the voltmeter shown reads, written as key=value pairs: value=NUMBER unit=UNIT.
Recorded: value=25 unit=V
